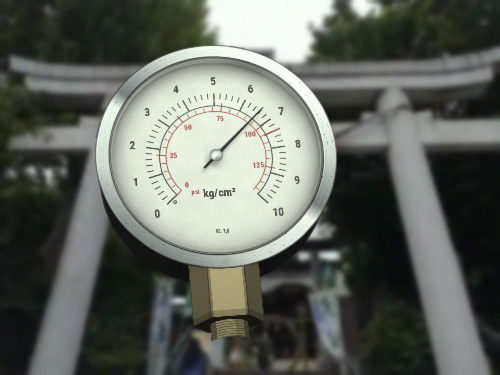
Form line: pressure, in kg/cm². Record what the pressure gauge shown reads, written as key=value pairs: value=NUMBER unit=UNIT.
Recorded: value=6.6 unit=kg/cm²
